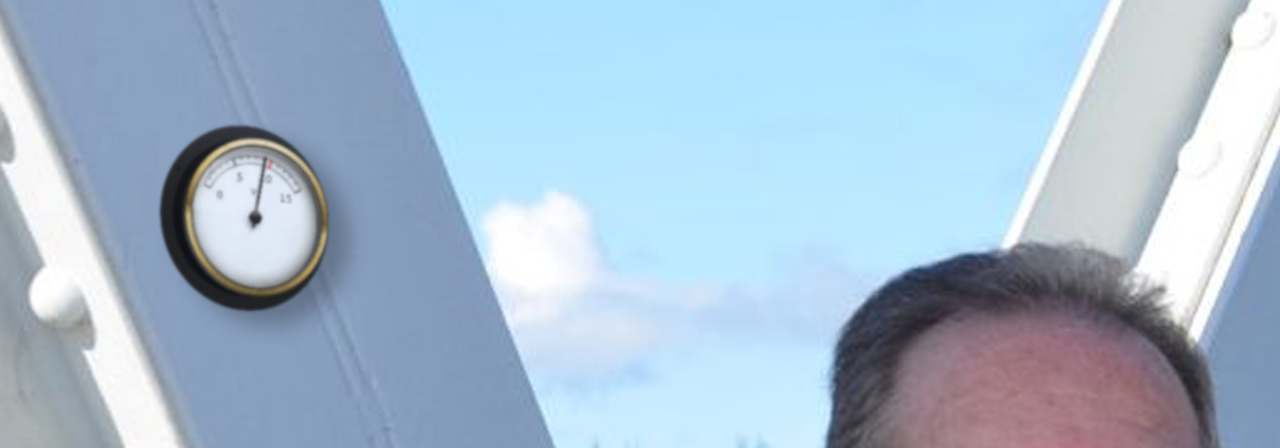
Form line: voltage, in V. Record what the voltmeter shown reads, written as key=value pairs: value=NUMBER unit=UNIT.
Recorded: value=9 unit=V
